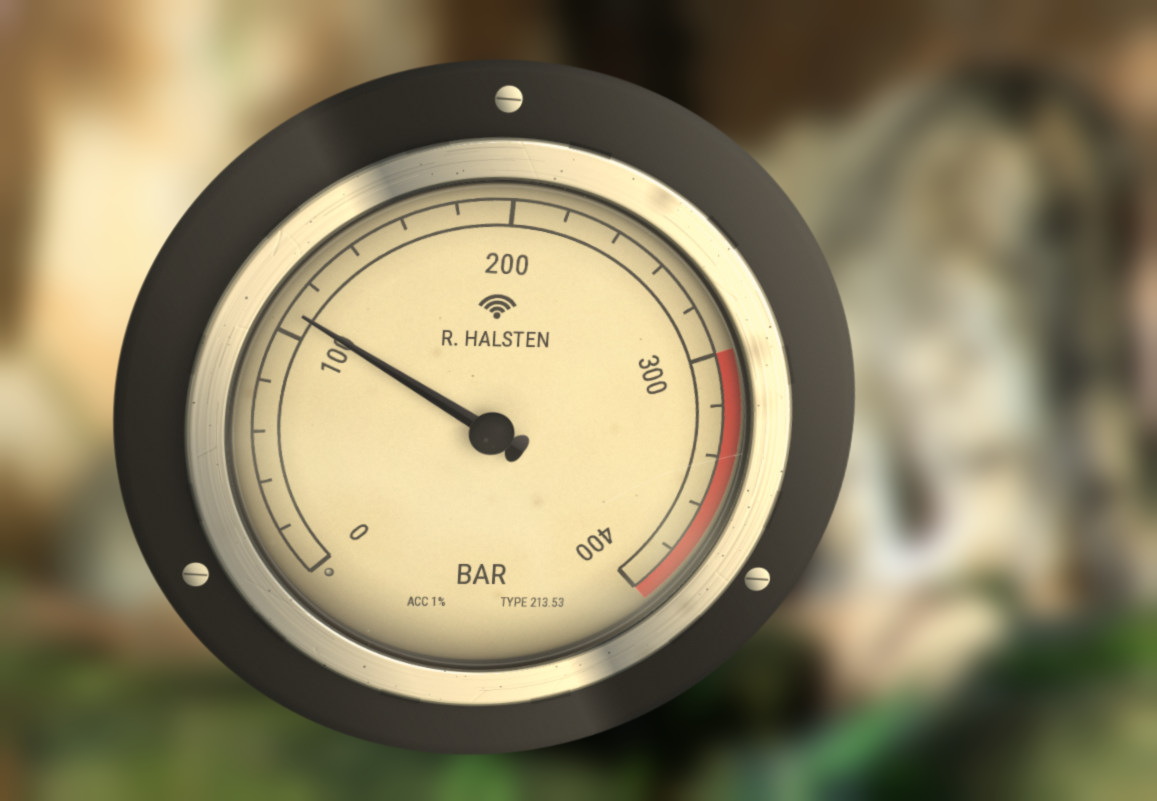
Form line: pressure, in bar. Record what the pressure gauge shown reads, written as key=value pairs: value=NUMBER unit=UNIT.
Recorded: value=110 unit=bar
